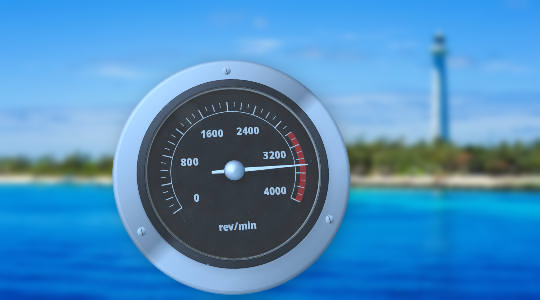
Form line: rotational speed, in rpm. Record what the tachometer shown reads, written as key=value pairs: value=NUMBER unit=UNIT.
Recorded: value=3500 unit=rpm
